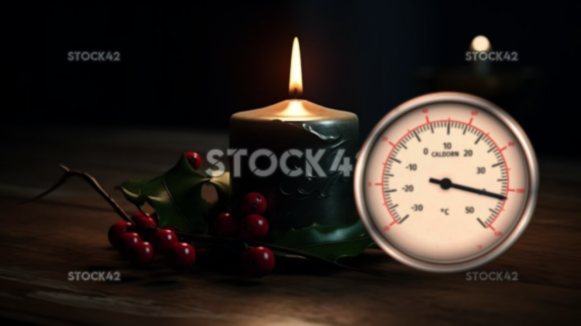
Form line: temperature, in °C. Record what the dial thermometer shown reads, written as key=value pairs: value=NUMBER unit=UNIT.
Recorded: value=40 unit=°C
